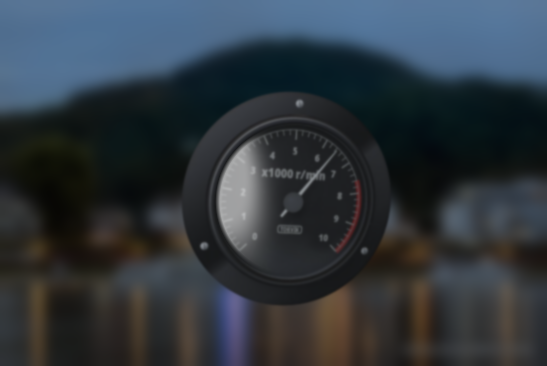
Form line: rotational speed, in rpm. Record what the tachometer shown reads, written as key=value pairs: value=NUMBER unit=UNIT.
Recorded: value=6400 unit=rpm
